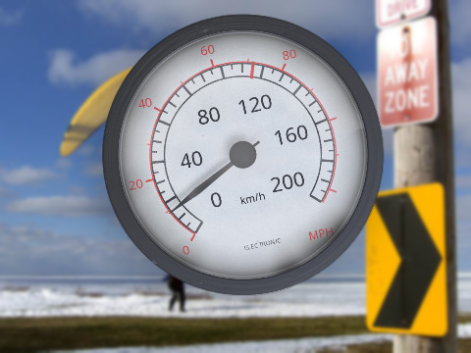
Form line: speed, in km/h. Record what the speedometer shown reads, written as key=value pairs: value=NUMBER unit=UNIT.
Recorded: value=15 unit=km/h
